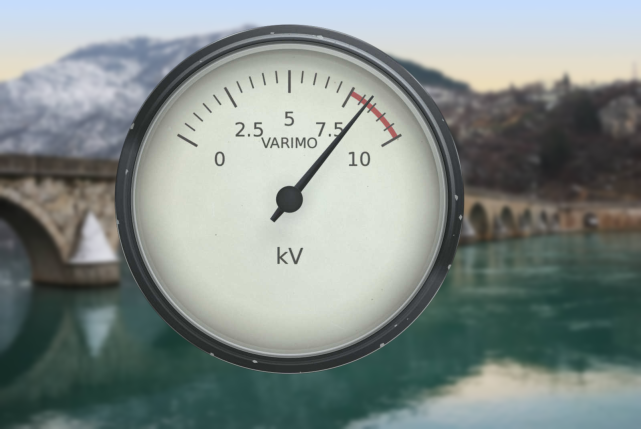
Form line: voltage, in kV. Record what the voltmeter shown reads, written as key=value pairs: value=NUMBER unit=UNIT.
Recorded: value=8.25 unit=kV
